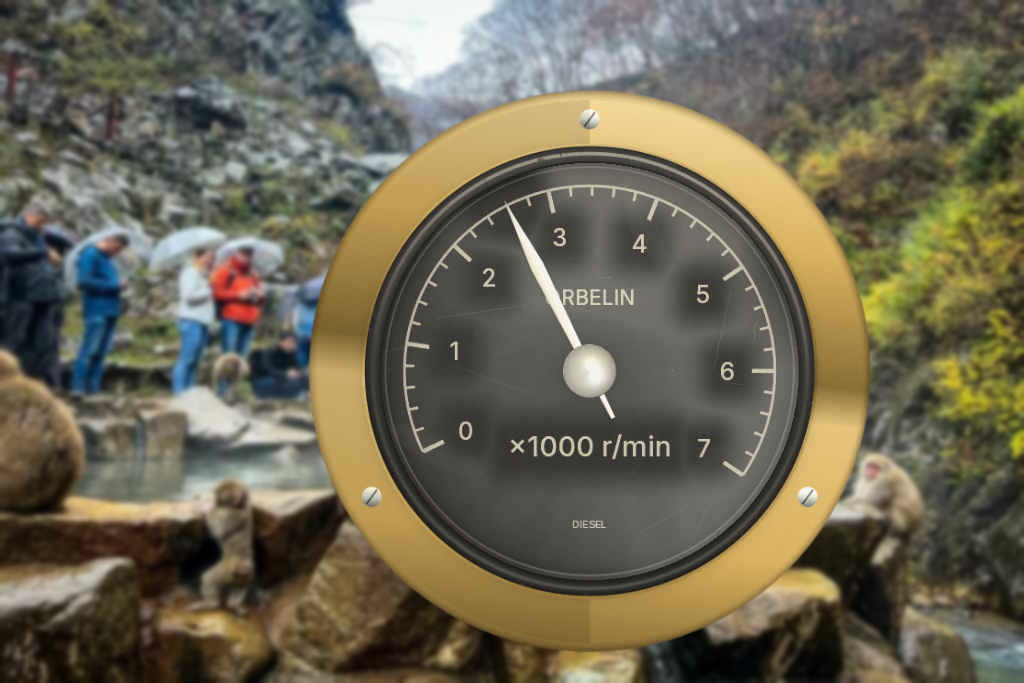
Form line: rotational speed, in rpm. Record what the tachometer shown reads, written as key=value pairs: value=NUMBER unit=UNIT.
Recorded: value=2600 unit=rpm
